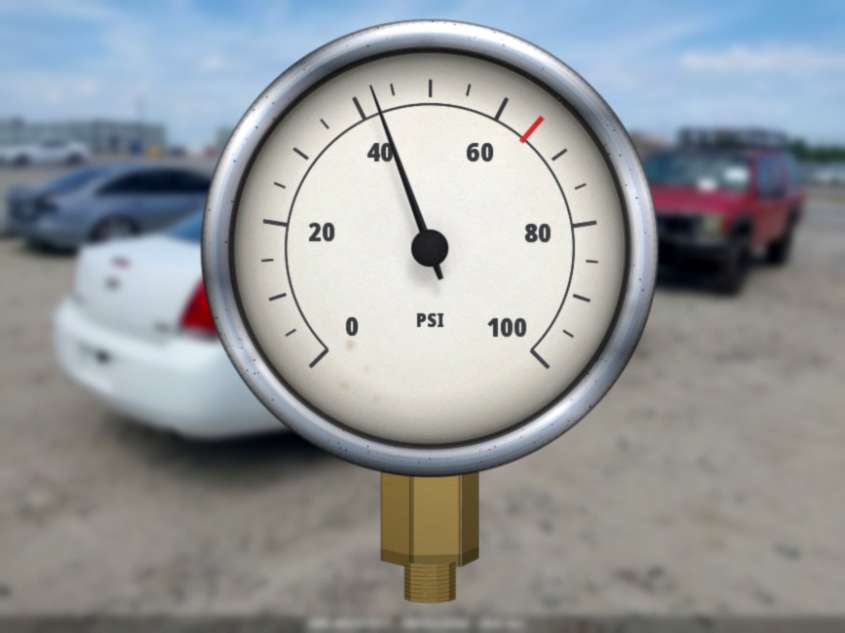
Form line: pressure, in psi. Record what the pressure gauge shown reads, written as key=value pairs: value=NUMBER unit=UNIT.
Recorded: value=42.5 unit=psi
